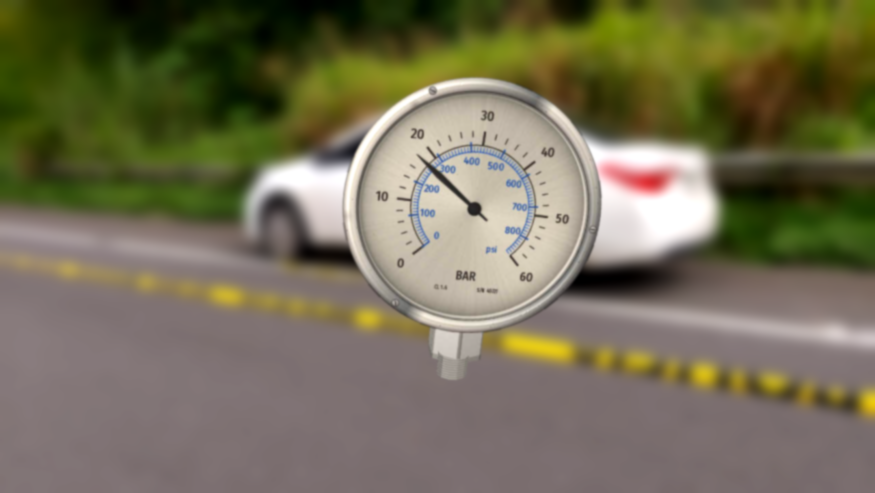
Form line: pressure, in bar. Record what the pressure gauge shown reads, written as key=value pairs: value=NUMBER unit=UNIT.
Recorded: value=18 unit=bar
